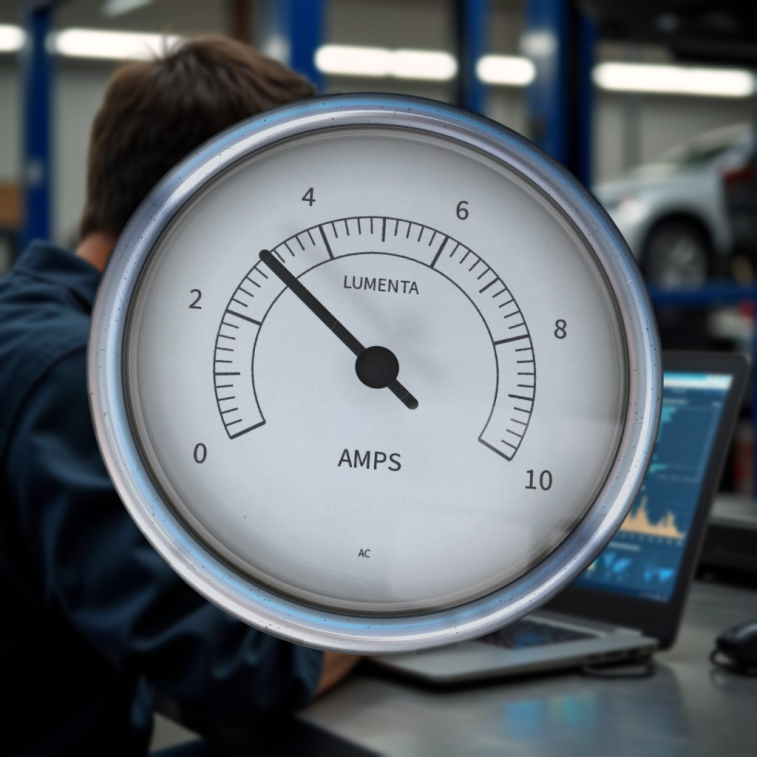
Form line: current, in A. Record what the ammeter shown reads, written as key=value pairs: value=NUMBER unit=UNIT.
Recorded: value=3 unit=A
